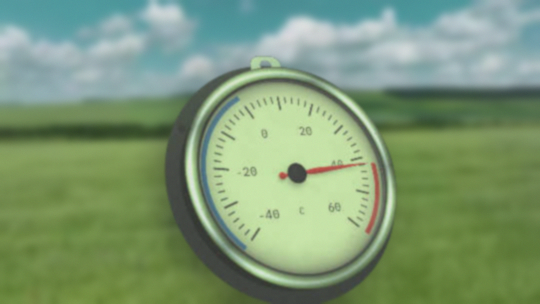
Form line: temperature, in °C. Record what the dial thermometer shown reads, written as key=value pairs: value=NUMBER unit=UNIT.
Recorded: value=42 unit=°C
